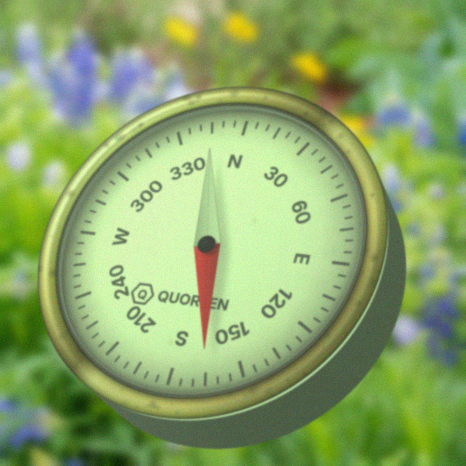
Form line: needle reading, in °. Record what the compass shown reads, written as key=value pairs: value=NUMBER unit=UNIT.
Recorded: value=165 unit=°
